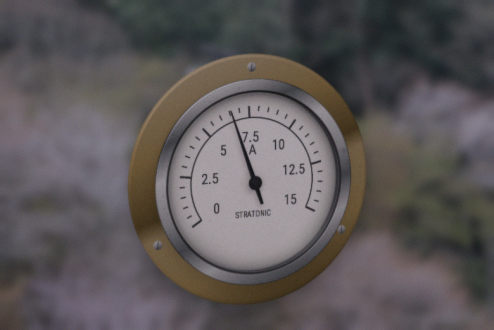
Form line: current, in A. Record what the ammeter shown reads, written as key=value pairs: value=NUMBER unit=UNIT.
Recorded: value=6.5 unit=A
